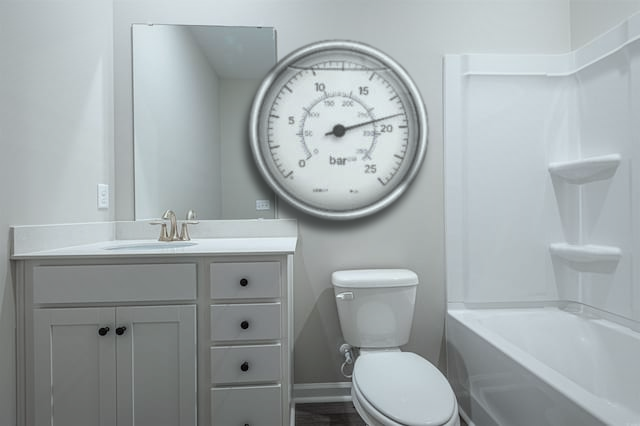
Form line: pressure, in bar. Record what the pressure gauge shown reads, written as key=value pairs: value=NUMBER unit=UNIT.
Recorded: value=19 unit=bar
